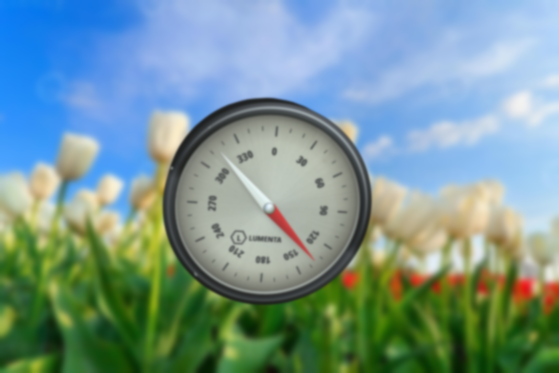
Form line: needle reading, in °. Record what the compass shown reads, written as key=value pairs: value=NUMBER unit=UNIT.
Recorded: value=135 unit=°
